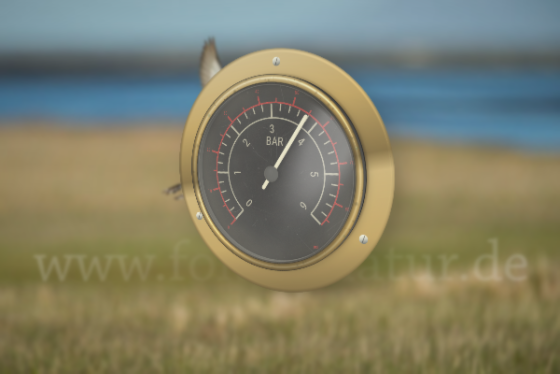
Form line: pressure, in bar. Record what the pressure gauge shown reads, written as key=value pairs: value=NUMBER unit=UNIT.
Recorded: value=3.8 unit=bar
